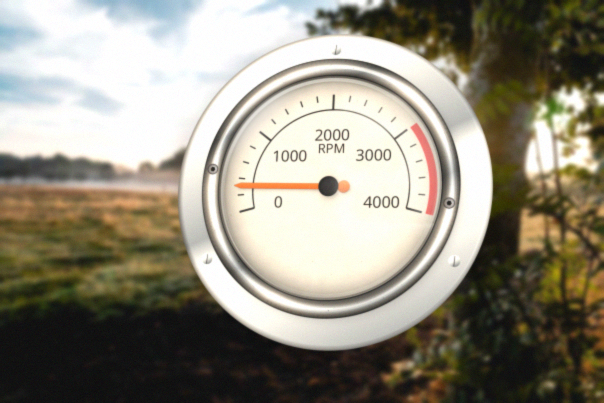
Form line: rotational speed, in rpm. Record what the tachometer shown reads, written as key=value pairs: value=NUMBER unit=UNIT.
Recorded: value=300 unit=rpm
